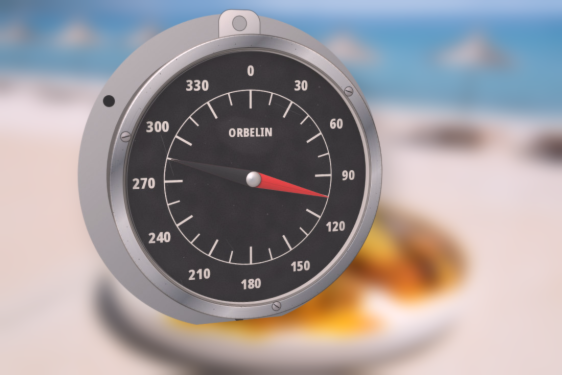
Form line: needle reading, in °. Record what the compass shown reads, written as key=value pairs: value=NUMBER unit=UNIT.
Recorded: value=105 unit=°
